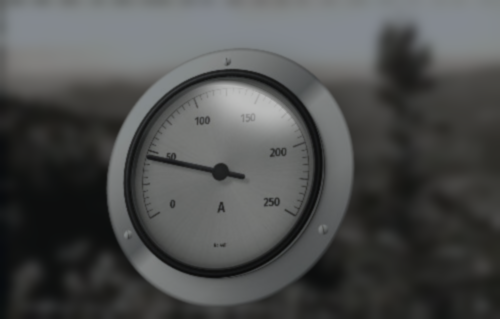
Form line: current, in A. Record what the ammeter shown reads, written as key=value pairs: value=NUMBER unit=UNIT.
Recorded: value=45 unit=A
